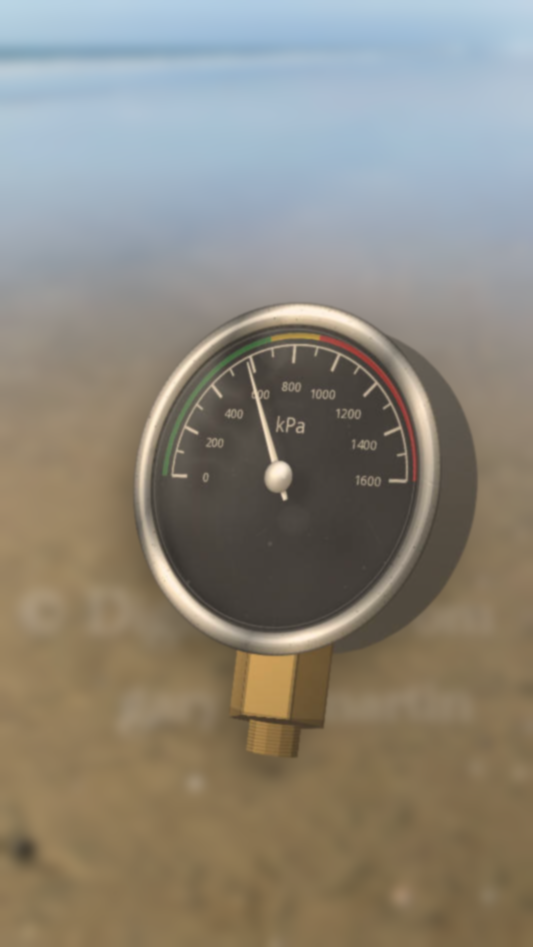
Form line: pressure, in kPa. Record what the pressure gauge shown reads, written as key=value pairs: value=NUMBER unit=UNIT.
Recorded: value=600 unit=kPa
